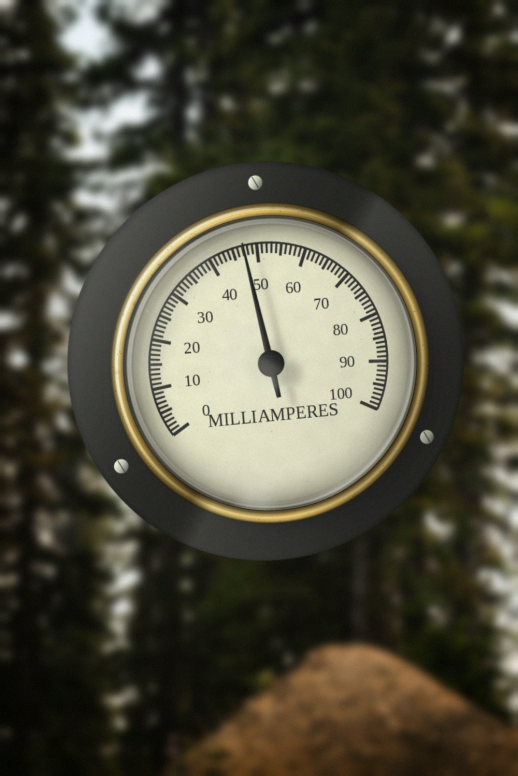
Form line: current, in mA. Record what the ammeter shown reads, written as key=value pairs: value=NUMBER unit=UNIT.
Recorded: value=47 unit=mA
